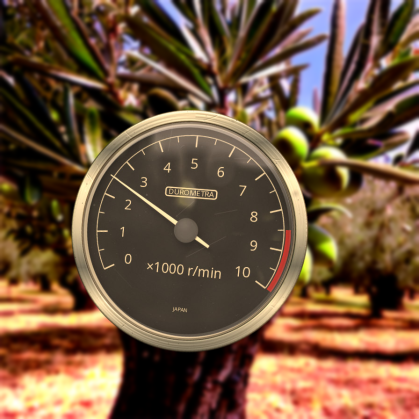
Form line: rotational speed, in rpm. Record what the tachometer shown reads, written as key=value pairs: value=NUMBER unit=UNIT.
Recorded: value=2500 unit=rpm
